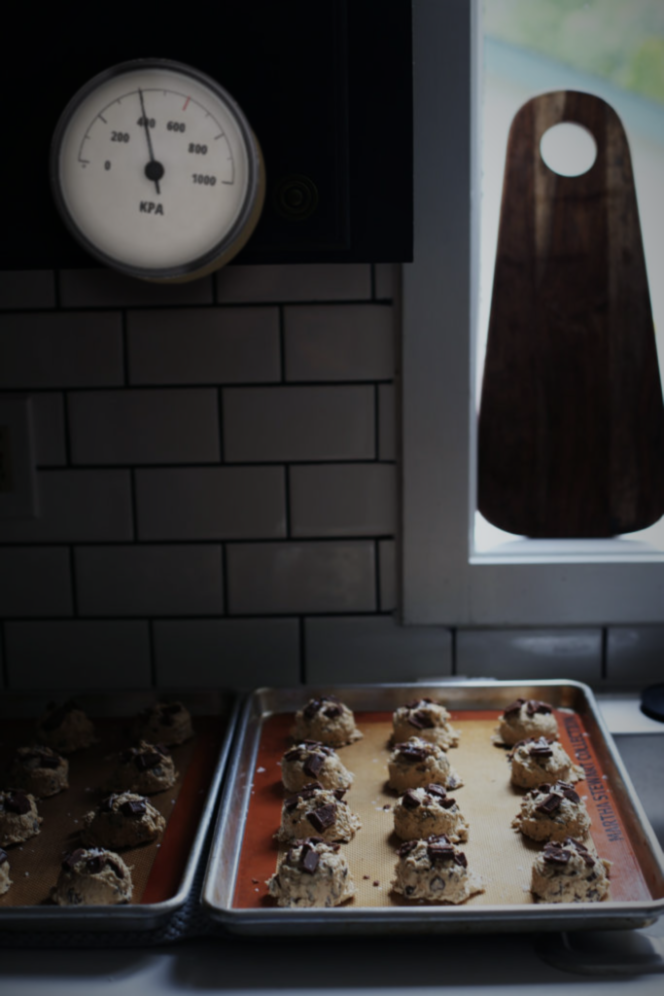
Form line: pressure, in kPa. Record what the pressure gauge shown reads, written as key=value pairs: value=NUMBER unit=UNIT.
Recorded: value=400 unit=kPa
